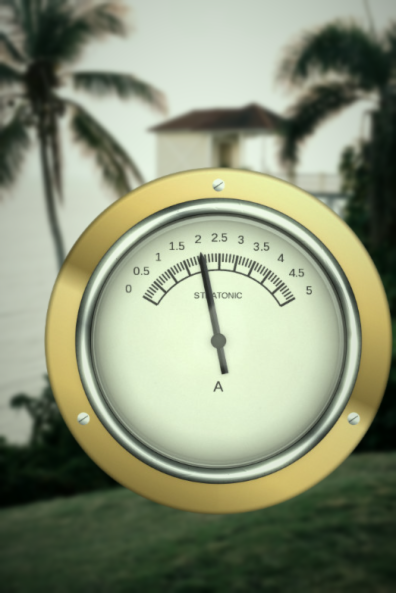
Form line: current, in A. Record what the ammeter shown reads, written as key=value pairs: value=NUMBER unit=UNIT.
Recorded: value=2 unit=A
